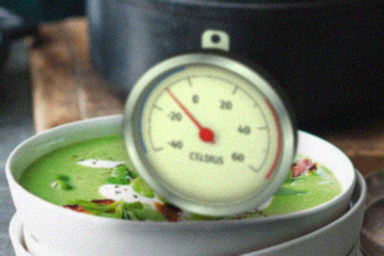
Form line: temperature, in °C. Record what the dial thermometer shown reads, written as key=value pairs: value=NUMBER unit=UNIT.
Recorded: value=-10 unit=°C
